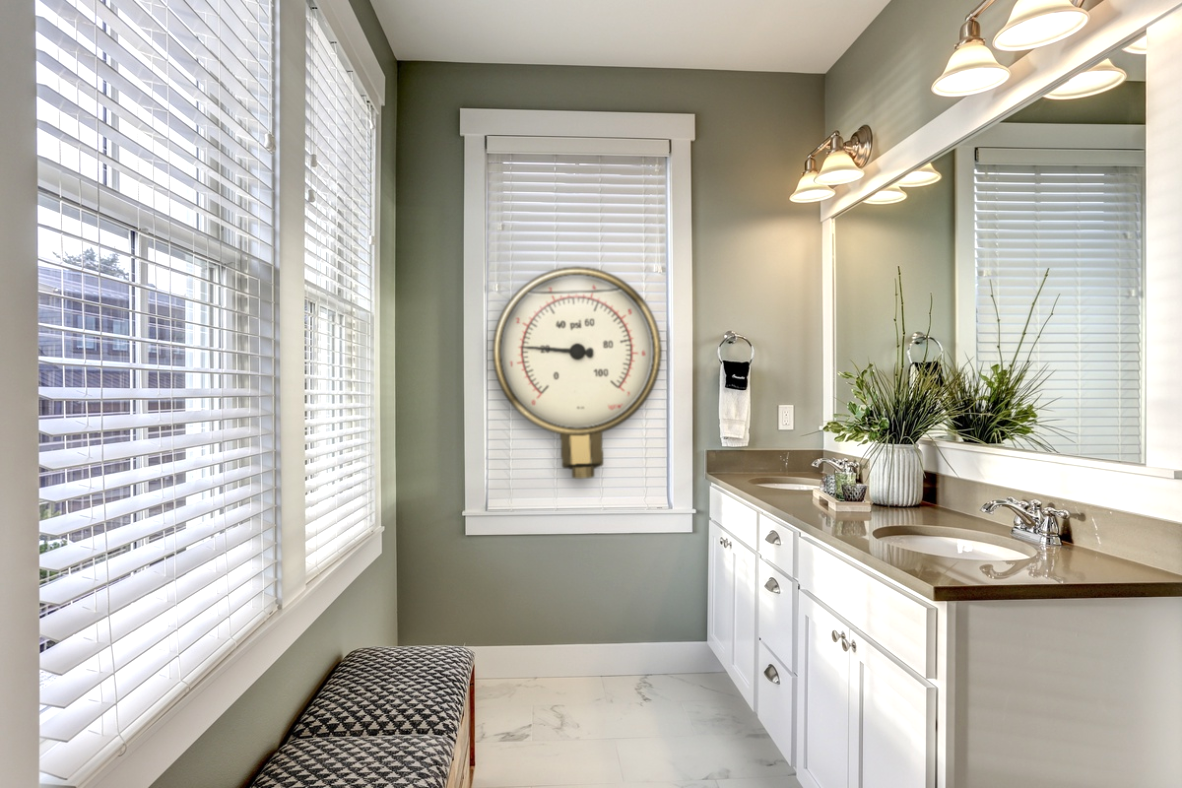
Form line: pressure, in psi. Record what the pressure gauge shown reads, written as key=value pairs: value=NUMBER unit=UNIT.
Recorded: value=20 unit=psi
